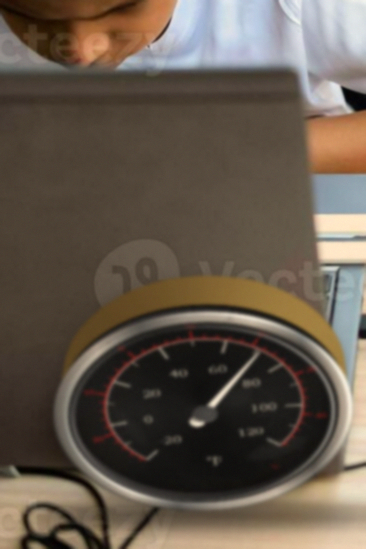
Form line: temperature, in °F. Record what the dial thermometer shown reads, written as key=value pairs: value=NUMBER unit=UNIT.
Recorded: value=70 unit=°F
